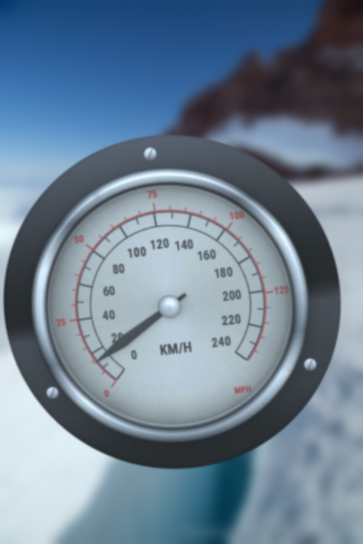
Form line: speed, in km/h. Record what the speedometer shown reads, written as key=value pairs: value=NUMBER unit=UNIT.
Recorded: value=15 unit=km/h
